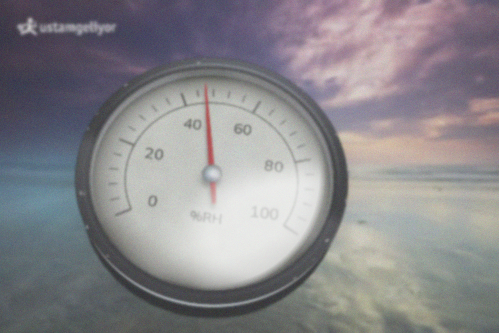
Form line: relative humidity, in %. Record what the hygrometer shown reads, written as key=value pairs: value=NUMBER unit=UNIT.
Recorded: value=46 unit=%
